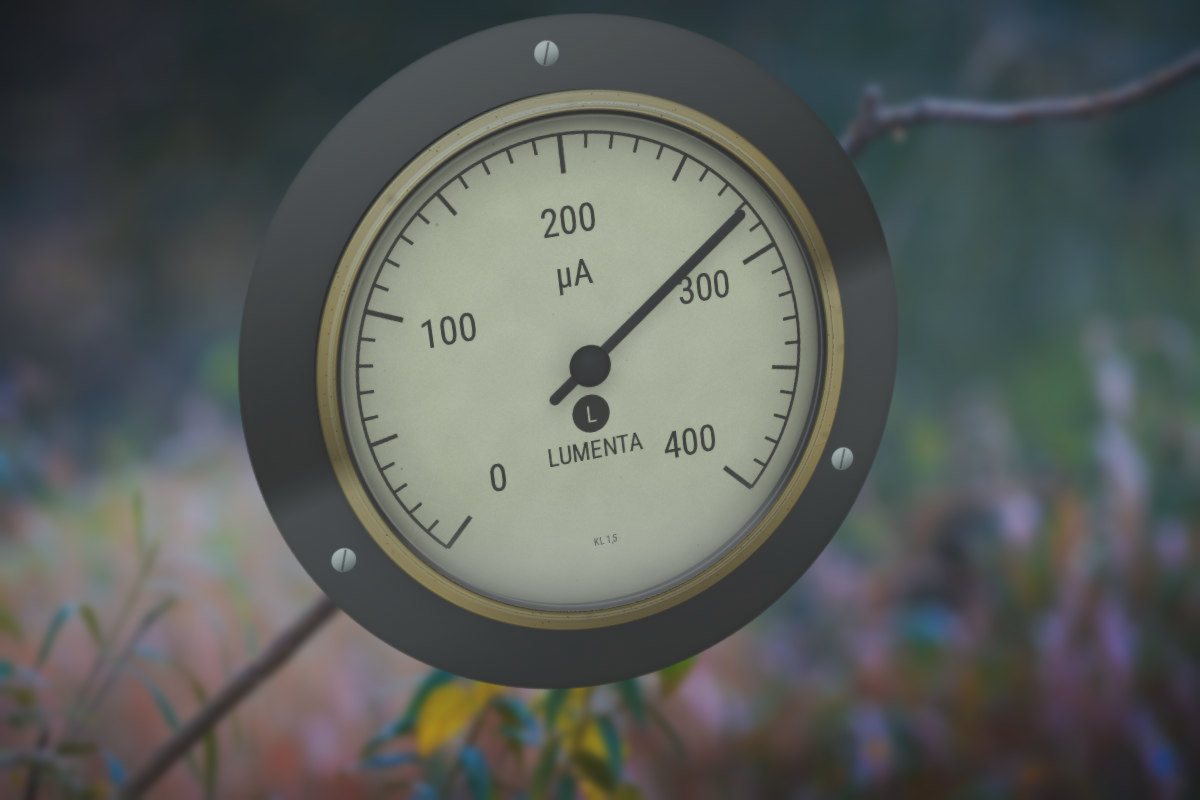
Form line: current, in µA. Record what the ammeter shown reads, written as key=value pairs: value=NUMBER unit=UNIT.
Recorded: value=280 unit=µA
